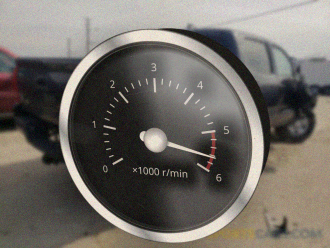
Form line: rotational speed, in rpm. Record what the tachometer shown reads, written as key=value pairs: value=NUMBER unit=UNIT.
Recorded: value=5600 unit=rpm
